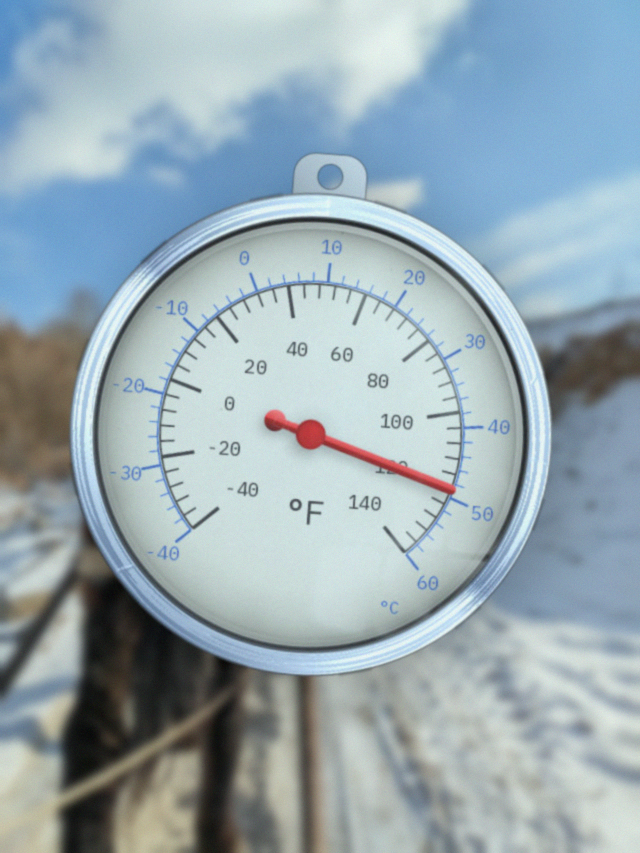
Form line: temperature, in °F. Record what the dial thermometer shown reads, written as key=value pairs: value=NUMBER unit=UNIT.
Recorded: value=120 unit=°F
